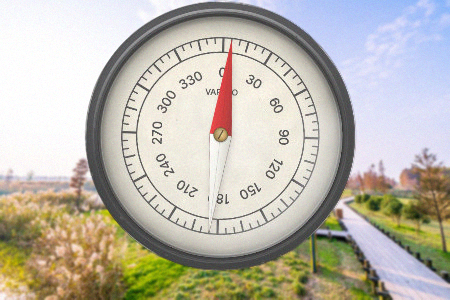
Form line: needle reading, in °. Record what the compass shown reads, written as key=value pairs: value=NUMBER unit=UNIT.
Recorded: value=5 unit=°
